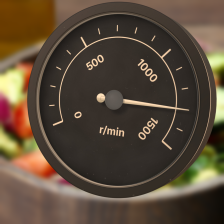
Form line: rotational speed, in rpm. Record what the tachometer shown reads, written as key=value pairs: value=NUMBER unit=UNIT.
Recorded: value=1300 unit=rpm
